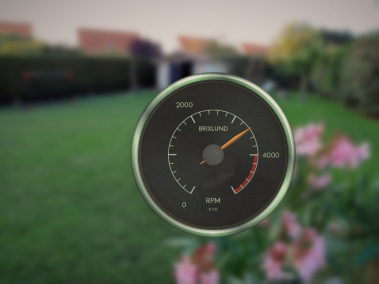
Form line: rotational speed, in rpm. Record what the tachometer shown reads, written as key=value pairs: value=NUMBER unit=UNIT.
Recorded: value=3400 unit=rpm
